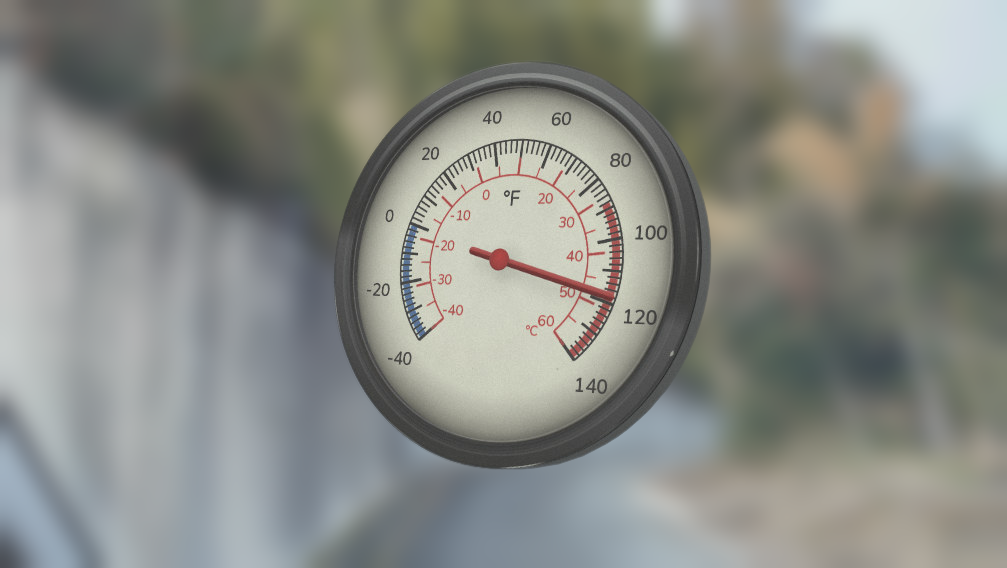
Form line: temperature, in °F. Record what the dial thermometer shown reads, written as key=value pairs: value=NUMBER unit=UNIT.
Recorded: value=118 unit=°F
